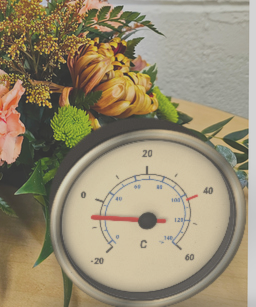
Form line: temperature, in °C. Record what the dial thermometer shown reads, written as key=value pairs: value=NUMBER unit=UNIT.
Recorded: value=-5 unit=°C
